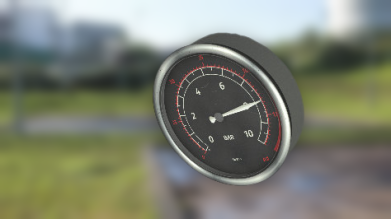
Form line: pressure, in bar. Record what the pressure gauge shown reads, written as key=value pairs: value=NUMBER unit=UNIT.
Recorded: value=8 unit=bar
